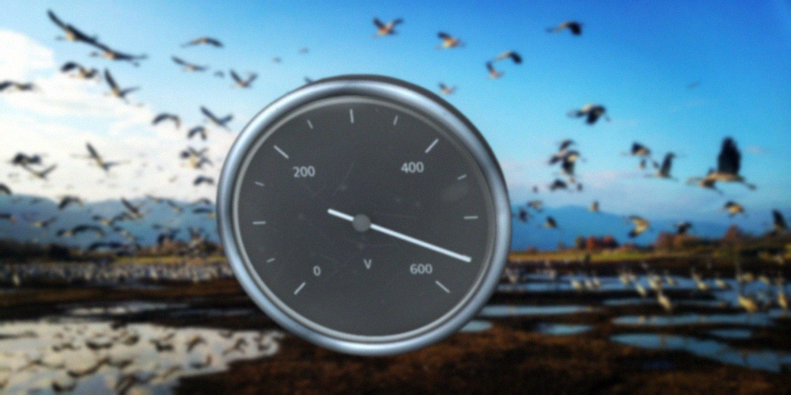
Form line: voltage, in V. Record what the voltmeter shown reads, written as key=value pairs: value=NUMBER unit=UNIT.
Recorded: value=550 unit=V
